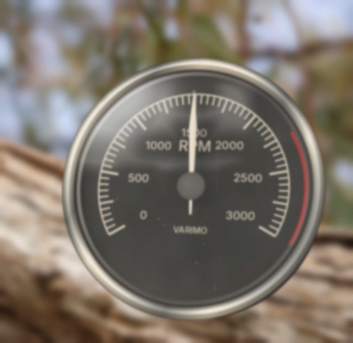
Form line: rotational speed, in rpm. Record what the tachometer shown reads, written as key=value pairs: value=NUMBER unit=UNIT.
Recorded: value=1500 unit=rpm
